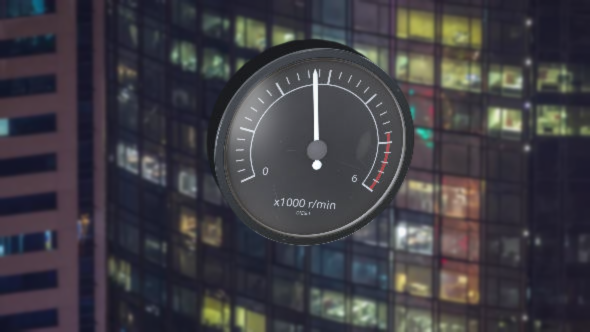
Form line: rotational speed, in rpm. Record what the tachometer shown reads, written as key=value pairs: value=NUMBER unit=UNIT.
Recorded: value=2700 unit=rpm
